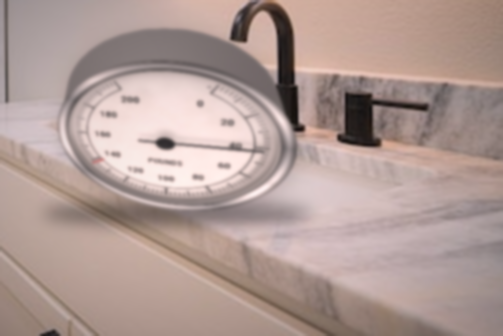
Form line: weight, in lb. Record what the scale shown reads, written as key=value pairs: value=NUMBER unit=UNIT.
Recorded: value=40 unit=lb
